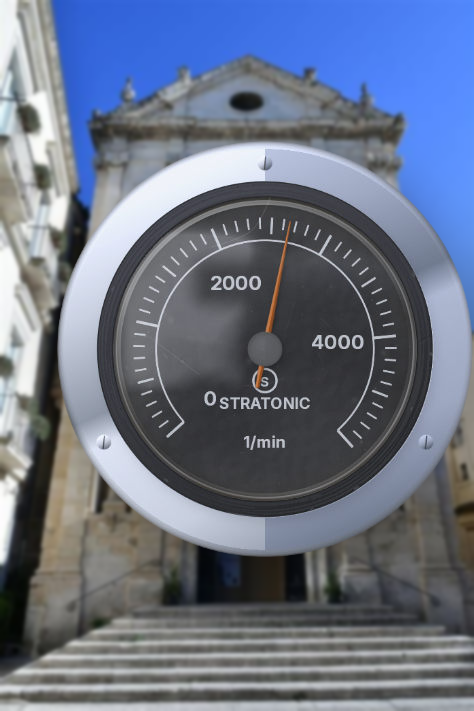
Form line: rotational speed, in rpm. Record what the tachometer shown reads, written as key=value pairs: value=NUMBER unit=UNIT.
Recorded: value=2650 unit=rpm
